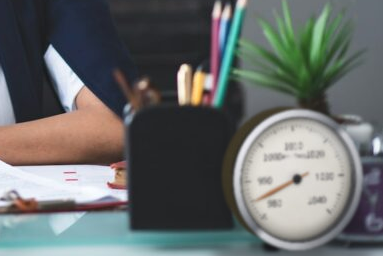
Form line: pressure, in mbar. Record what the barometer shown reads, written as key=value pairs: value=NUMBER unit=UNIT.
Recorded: value=985 unit=mbar
